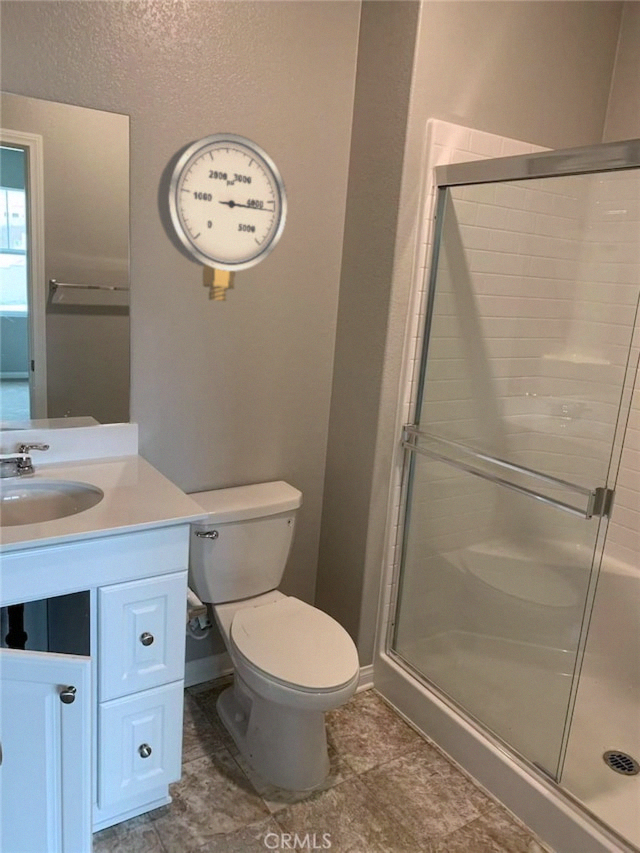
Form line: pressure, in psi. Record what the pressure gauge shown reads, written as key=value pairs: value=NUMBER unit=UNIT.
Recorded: value=4200 unit=psi
